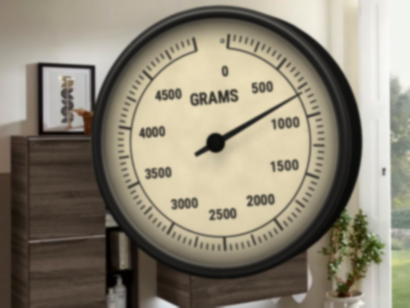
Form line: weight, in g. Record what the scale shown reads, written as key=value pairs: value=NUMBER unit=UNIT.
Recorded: value=800 unit=g
